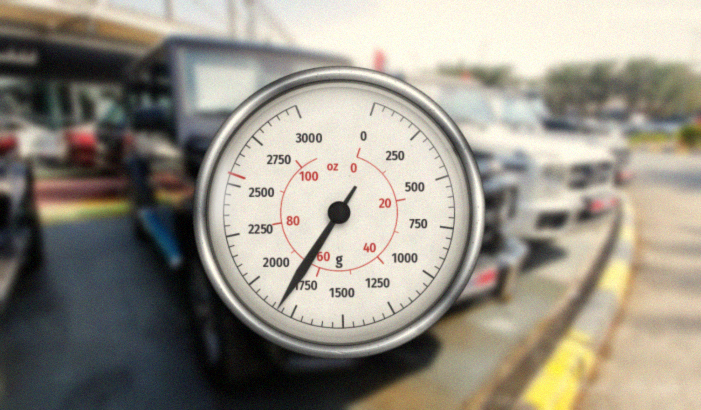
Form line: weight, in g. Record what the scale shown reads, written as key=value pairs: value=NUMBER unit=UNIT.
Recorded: value=1825 unit=g
